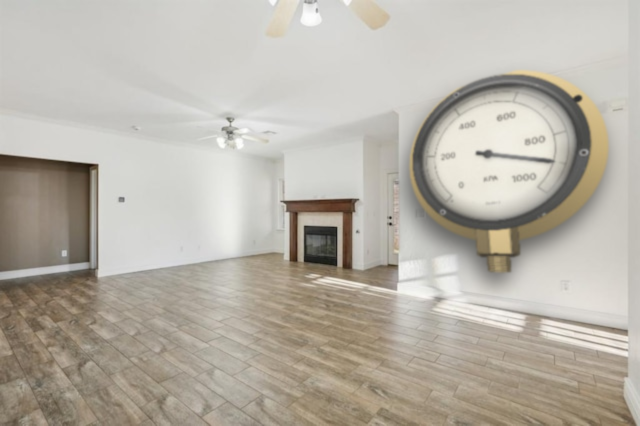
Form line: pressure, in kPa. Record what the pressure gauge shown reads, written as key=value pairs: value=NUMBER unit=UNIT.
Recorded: value=900 unit=kPa
